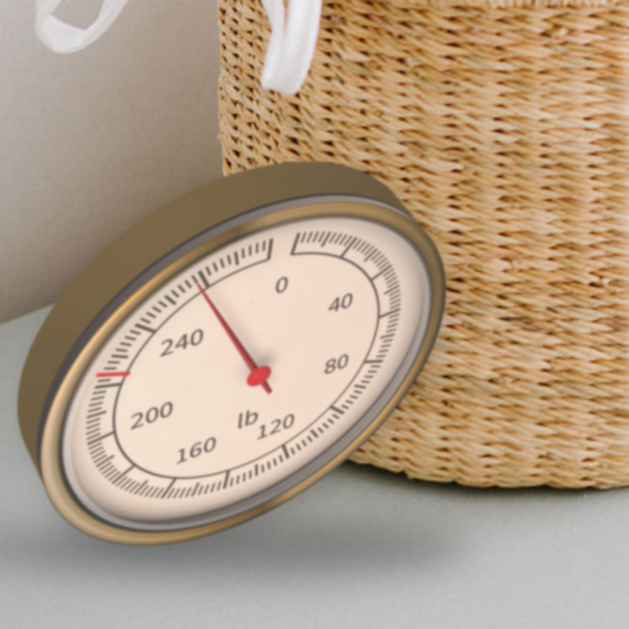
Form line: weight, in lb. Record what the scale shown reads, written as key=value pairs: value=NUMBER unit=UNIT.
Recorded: value=258 unit=lb
